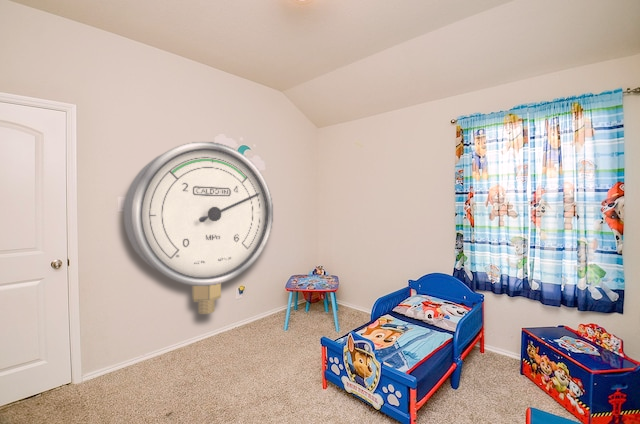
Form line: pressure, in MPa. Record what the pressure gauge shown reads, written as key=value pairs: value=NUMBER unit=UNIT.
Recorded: value=4.5 unit=MPa
